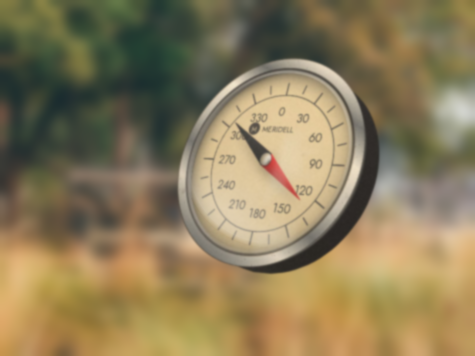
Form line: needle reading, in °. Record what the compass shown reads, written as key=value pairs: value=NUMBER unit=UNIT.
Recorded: value=127.5 unit=°
